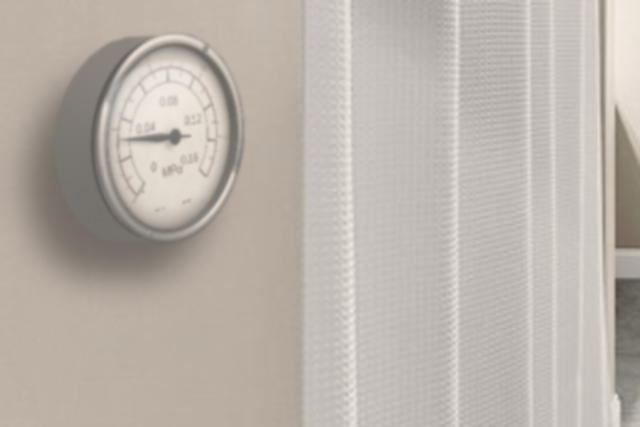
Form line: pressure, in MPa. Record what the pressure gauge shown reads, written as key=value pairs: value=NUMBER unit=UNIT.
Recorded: value=0.03 unit=MPa
